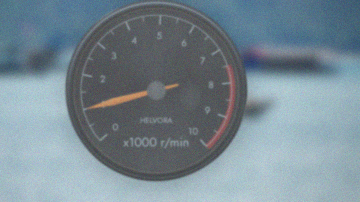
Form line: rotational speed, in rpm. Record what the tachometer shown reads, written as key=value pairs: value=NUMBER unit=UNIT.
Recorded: value=1000 unit=rpm
